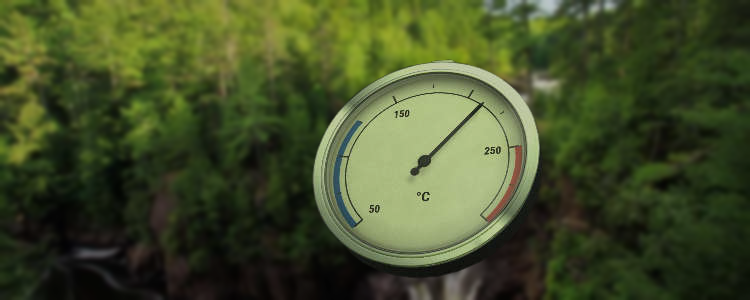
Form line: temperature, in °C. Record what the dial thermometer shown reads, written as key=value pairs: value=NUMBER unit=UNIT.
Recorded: value=212.5 unit=°C
